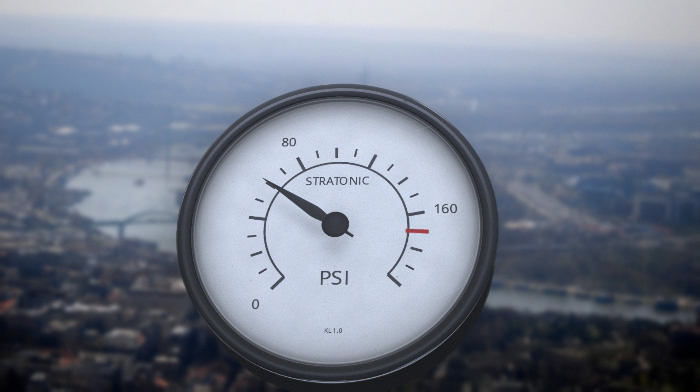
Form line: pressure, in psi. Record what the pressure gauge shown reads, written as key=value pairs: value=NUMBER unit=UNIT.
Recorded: value=60 unit=psi
